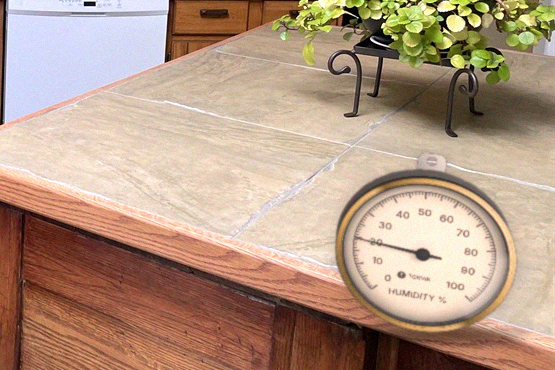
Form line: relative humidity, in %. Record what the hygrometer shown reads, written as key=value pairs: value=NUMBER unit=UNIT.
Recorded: value=20 unit=%
